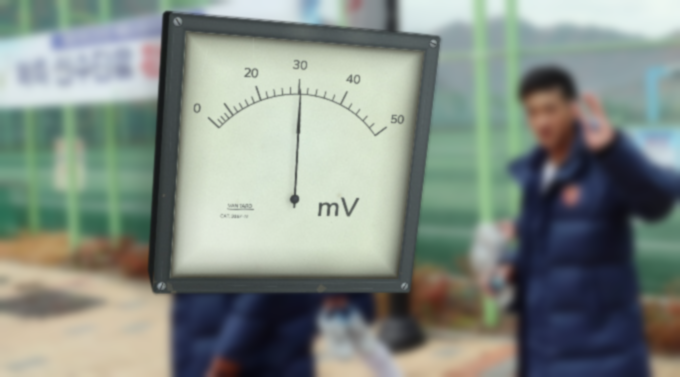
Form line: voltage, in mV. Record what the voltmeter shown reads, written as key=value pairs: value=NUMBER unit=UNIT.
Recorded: value=30 unit=mV
